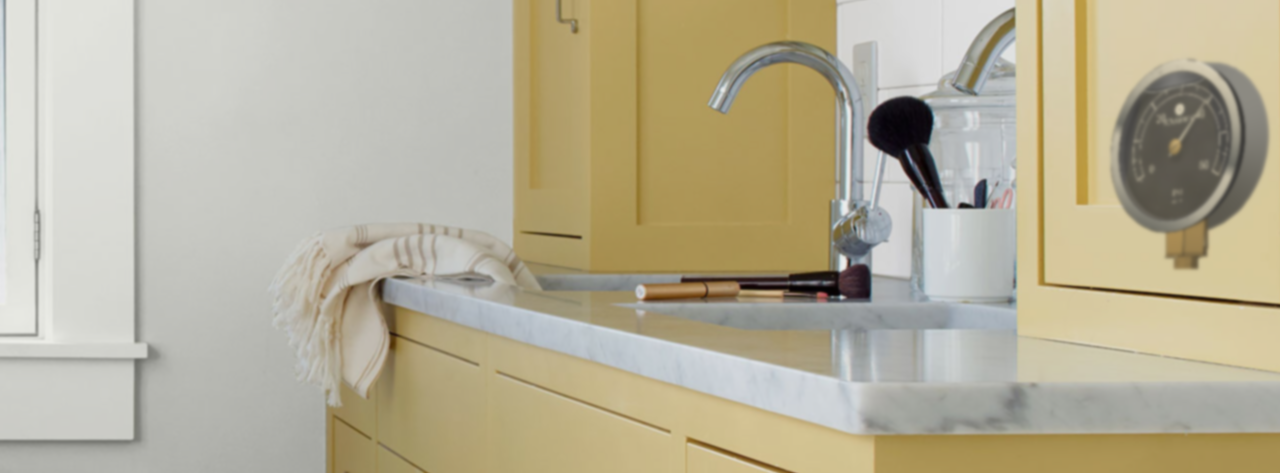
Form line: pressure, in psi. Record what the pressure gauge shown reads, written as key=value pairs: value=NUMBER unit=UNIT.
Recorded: value=40 unit=psi
